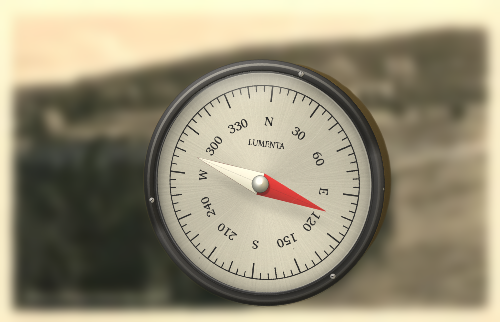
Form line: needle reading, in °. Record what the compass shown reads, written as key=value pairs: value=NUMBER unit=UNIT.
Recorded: value=105 unit=°
